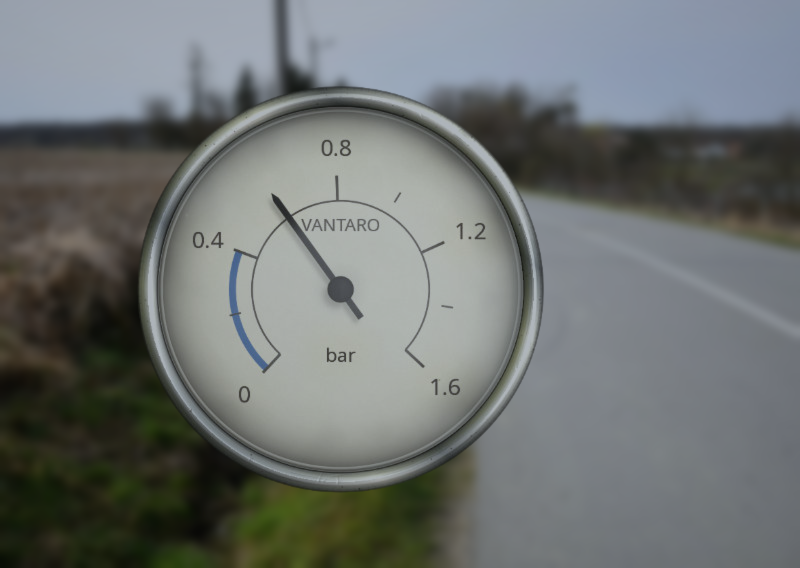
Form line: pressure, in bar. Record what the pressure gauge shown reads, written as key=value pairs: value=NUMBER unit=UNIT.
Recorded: value=0.6 unit=bar
